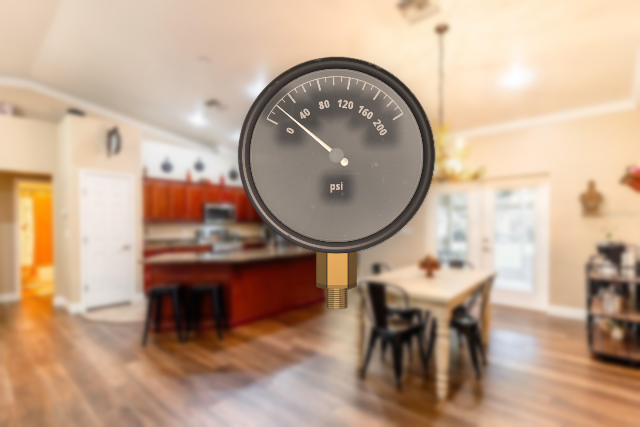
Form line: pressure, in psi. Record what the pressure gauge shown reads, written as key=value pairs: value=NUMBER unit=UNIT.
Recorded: value=20 unit=psi
